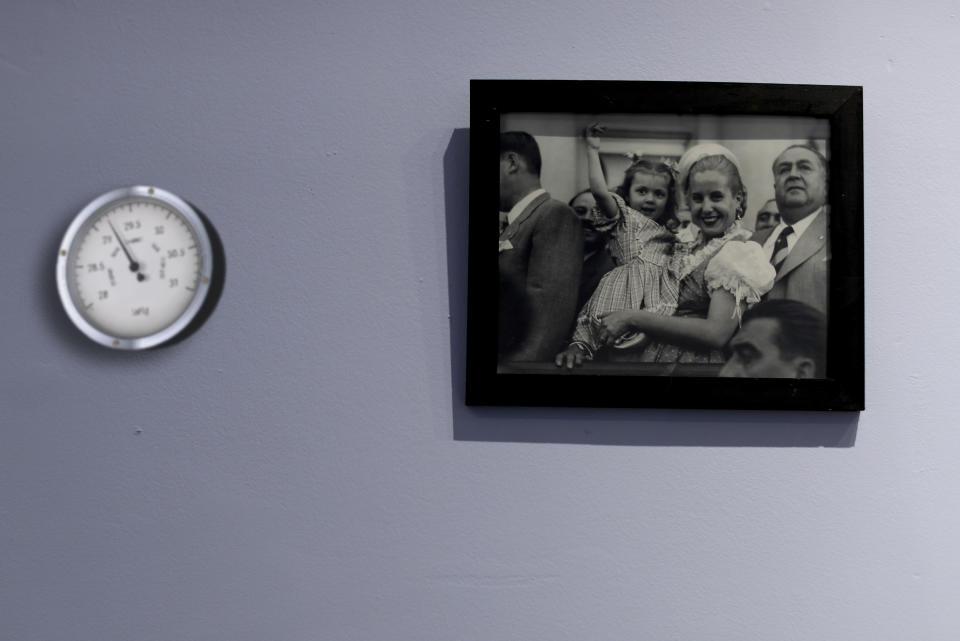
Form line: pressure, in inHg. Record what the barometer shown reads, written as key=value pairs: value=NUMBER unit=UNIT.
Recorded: value=29.2 unit=inHg
